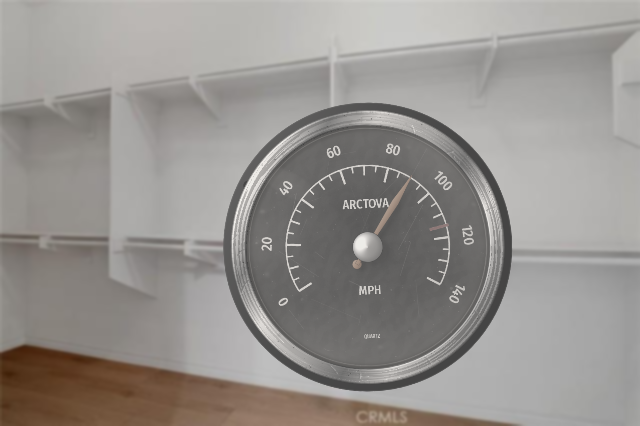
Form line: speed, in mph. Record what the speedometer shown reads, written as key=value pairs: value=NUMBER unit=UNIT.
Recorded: value=90 unit=mph
